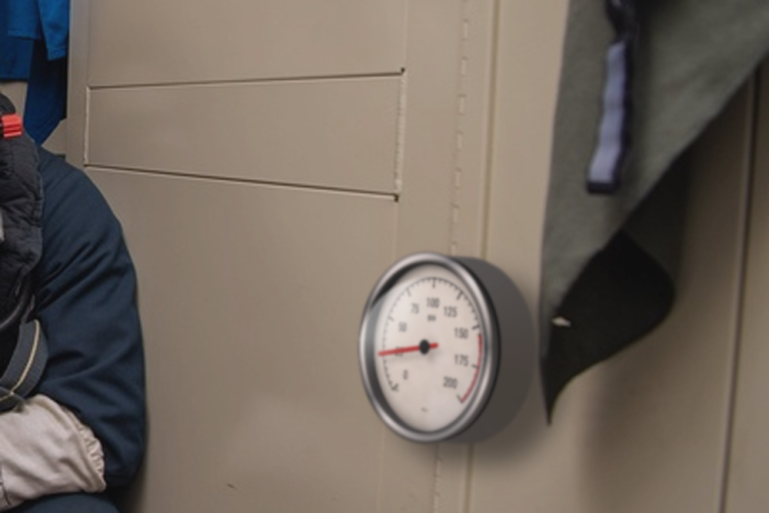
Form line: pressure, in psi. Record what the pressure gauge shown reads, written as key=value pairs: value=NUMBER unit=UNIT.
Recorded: value=25 unit=psi
